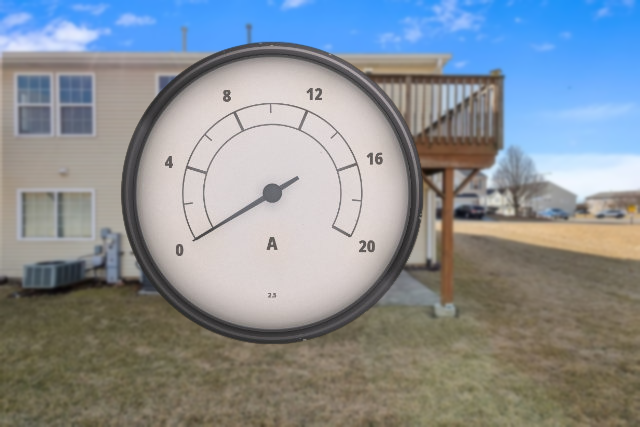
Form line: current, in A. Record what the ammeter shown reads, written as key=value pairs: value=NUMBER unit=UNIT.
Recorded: value=0 unit=A
